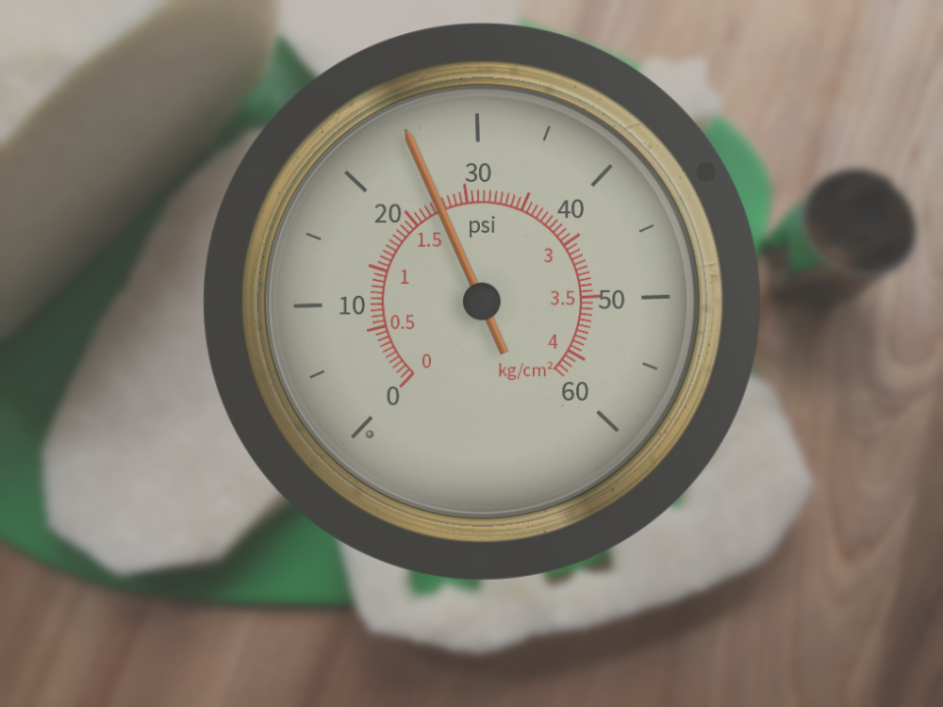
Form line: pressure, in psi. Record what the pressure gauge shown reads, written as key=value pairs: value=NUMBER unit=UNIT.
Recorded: value=25 unit=psi
